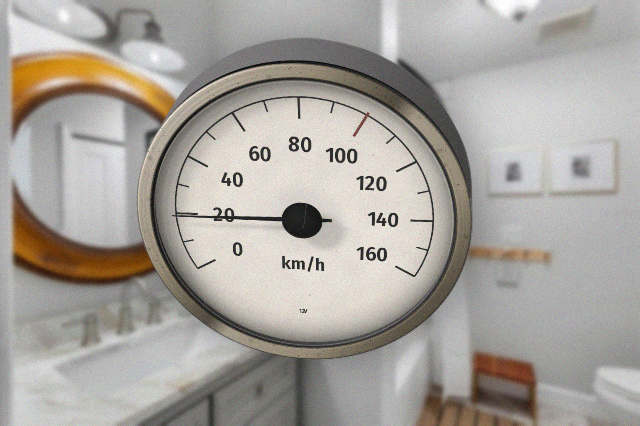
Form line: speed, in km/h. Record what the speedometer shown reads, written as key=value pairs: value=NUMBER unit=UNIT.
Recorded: value=20 unit=km/h
